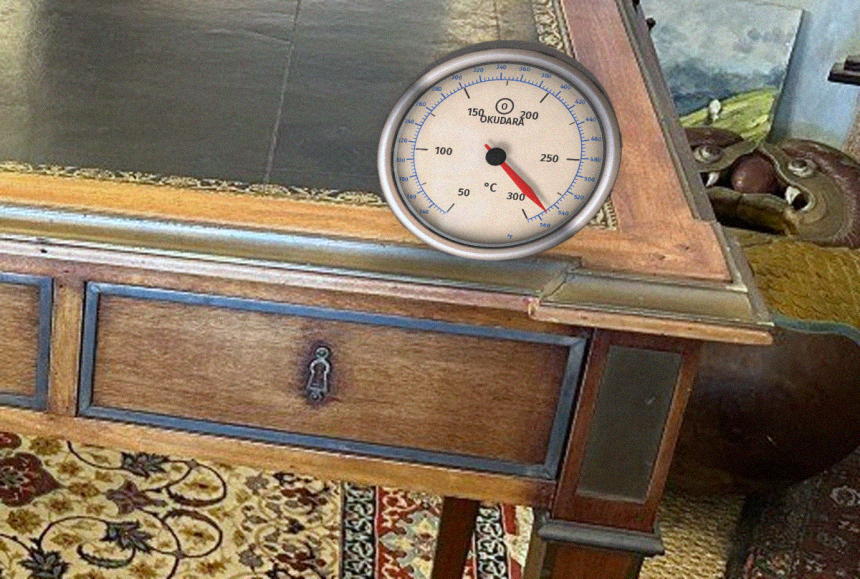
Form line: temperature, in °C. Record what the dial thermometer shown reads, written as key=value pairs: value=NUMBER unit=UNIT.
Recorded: value=287.5 unit=°C
